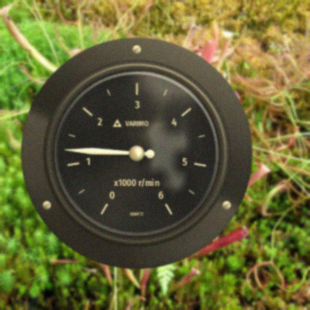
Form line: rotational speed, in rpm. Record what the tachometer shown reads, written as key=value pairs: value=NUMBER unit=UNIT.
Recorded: value=1250 unit=rpm
